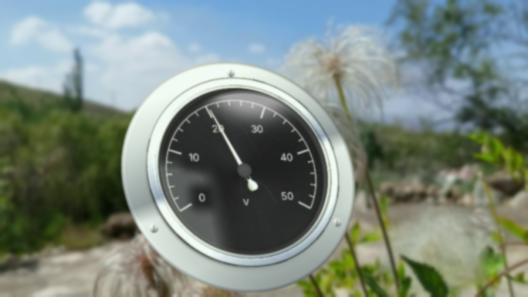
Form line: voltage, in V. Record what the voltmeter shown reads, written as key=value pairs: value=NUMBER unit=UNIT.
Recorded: value=20 unit=V
